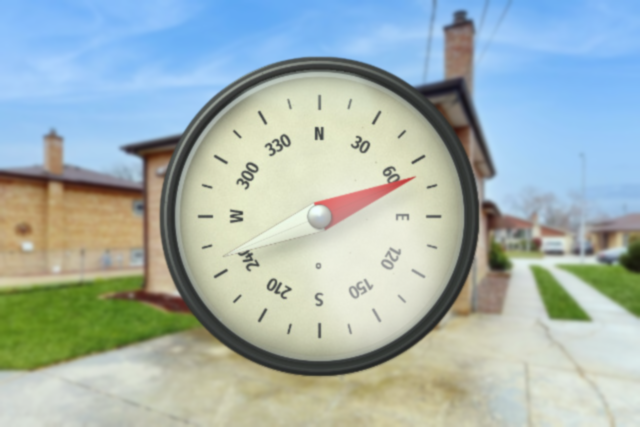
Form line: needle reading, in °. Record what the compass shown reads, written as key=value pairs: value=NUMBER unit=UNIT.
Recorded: value=67.5 unit=°
